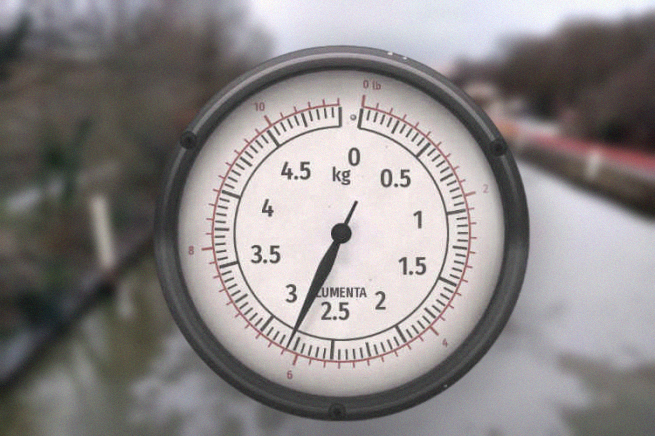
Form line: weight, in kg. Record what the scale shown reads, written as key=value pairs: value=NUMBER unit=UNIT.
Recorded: value=2.8 unit=kg
